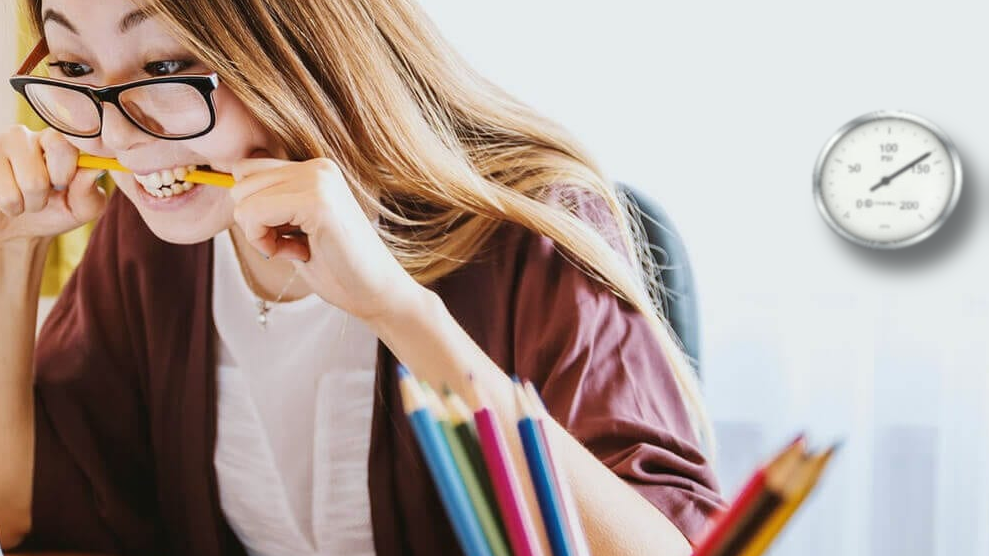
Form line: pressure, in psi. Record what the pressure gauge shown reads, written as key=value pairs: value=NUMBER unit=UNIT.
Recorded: value=140 unit=psi
